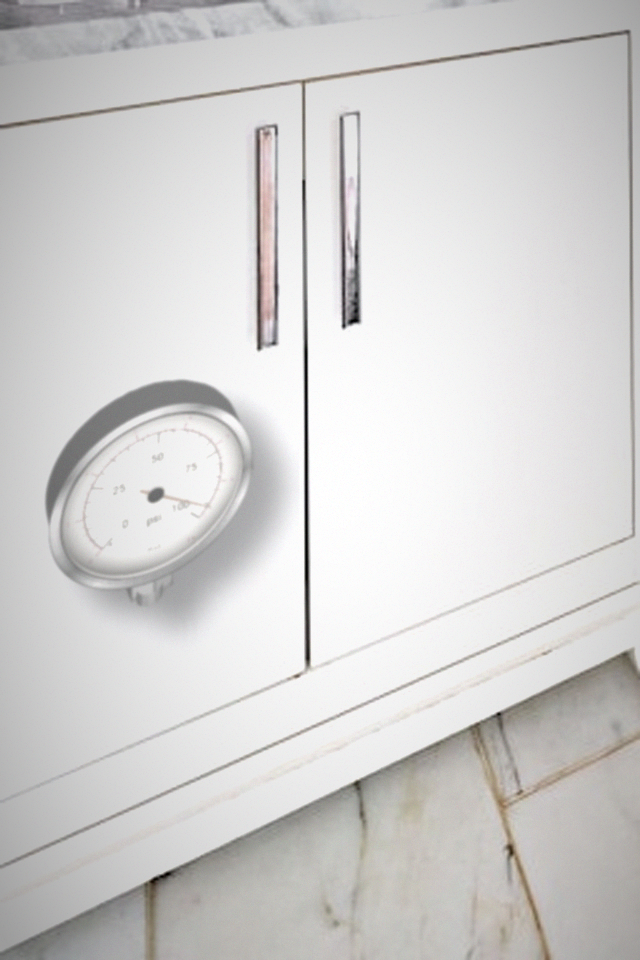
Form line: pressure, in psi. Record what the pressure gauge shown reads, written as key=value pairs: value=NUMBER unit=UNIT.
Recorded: value=95 unit=psi
